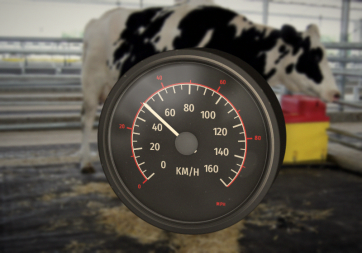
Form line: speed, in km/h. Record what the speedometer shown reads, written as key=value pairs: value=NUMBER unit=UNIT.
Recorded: value=50 unit=km/h
